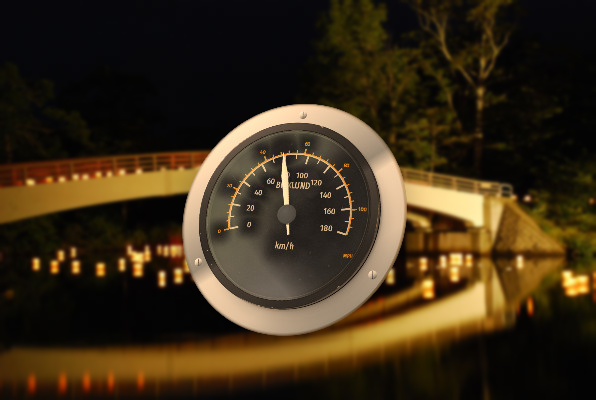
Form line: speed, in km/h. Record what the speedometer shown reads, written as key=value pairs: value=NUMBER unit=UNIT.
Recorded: value=80 unit=km/h
